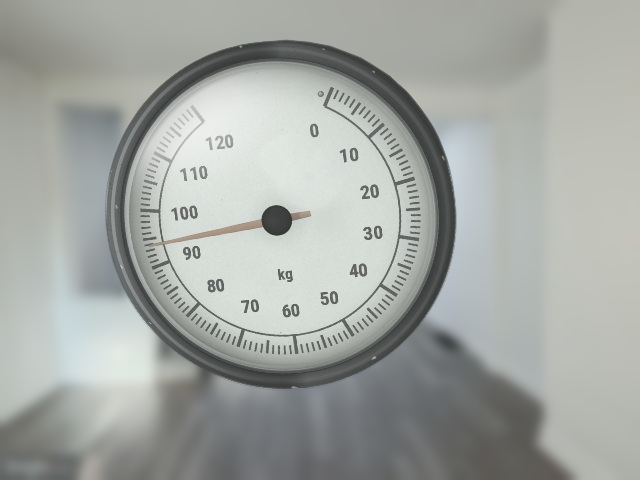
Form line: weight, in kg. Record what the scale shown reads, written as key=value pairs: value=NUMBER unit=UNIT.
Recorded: value=94 unit=kg
